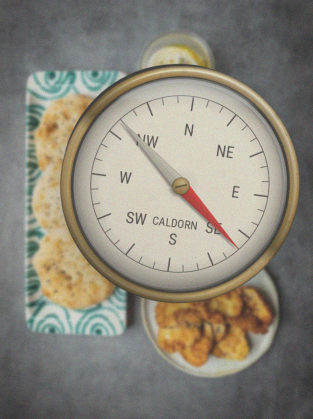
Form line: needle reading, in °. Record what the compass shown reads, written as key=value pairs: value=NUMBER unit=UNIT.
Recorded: value=130 unit=°
